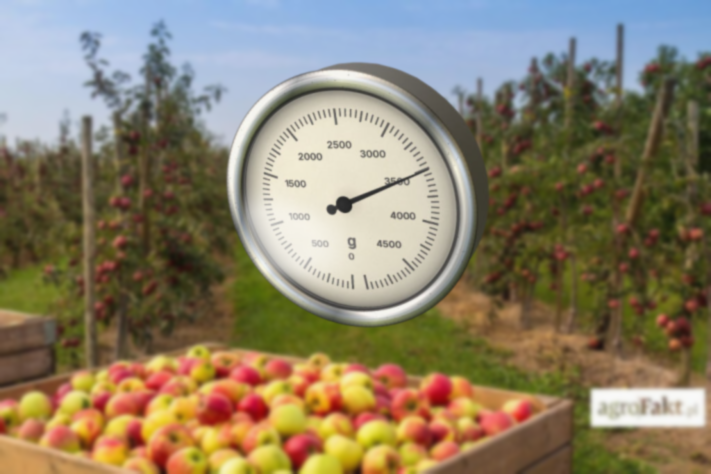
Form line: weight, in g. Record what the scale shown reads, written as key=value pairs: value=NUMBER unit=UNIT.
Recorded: value=3500 unit=g
